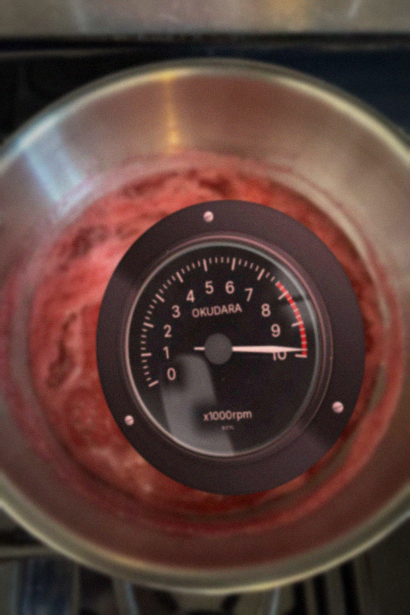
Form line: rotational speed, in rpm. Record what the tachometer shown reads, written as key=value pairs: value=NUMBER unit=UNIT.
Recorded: value=9800 unit=rpm
